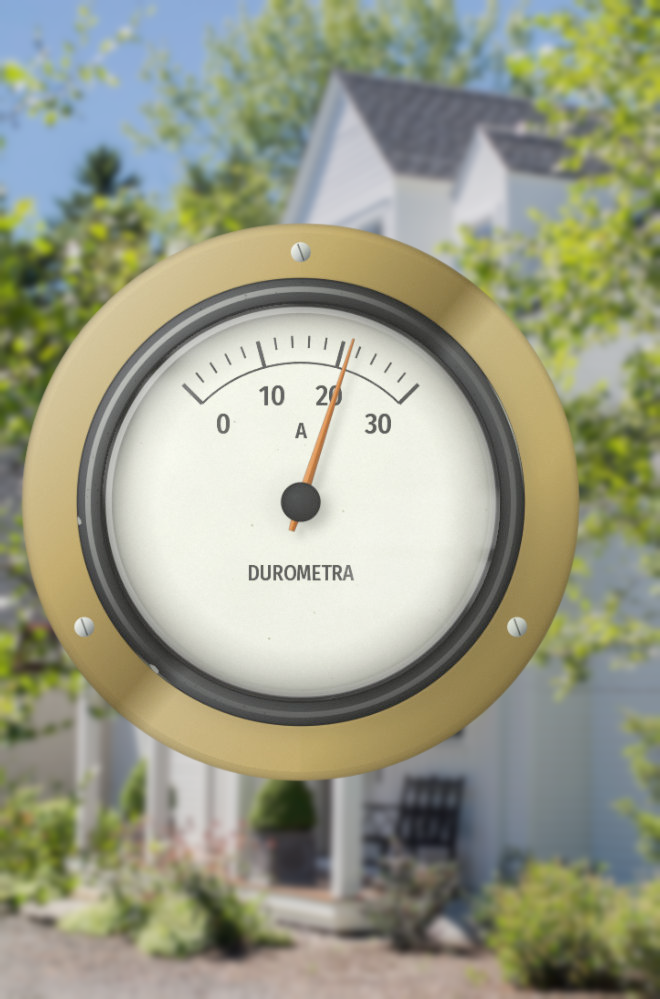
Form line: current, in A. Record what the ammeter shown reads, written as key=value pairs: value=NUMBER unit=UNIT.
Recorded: value=21 unit=A
